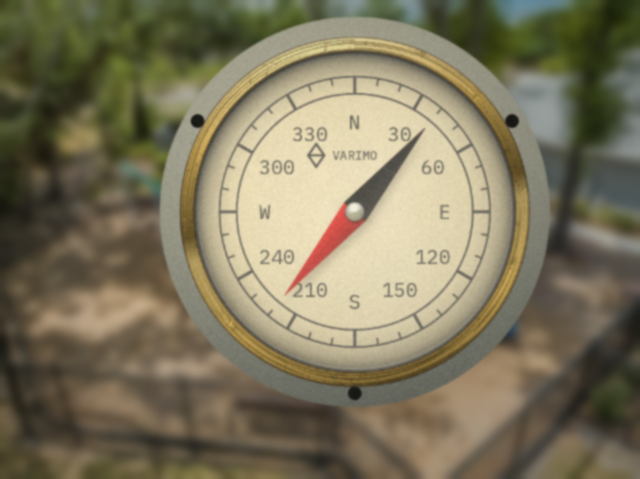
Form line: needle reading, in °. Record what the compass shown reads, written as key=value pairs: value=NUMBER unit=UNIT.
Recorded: value=220 unit=°
